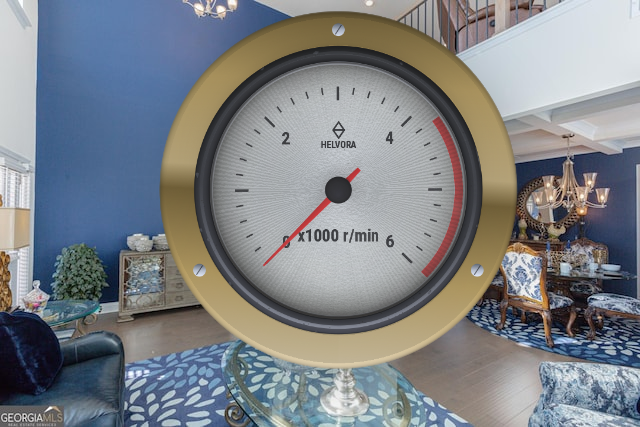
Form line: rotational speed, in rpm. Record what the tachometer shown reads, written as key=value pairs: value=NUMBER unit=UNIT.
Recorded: value=0 unit=rpm
